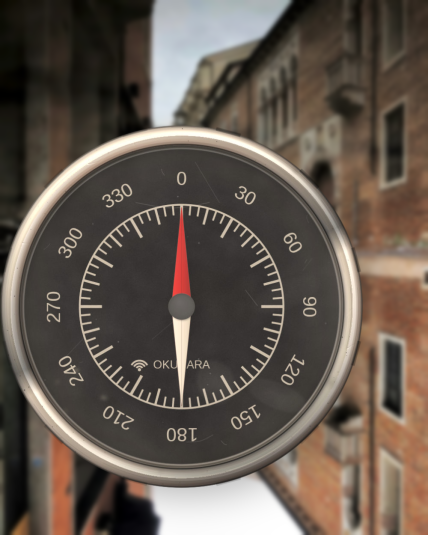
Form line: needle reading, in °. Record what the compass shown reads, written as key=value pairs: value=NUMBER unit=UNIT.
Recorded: value=0 unit=°
